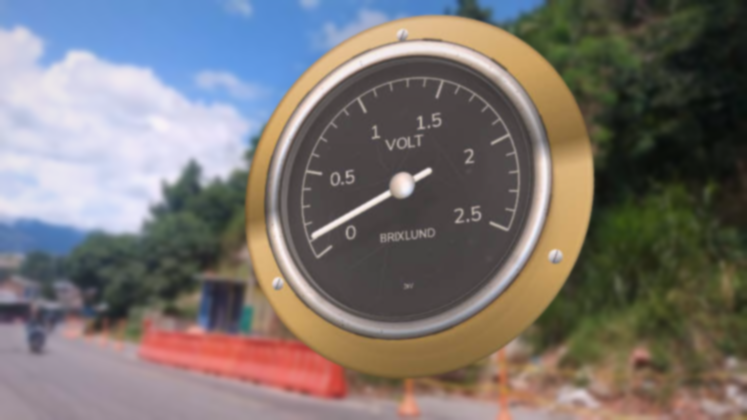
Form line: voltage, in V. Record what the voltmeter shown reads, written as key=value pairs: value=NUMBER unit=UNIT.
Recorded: value=0.1 unit=V
